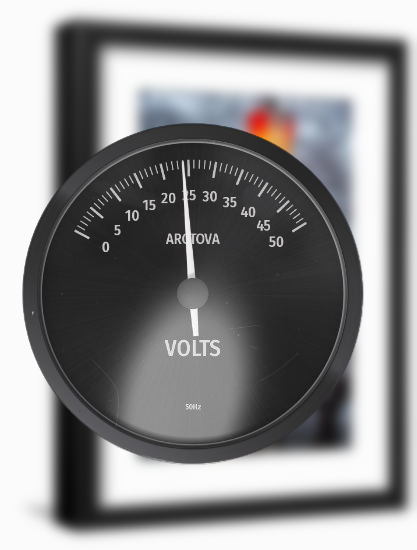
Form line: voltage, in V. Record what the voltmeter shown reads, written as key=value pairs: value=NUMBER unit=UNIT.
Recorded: value=24 unit=V
